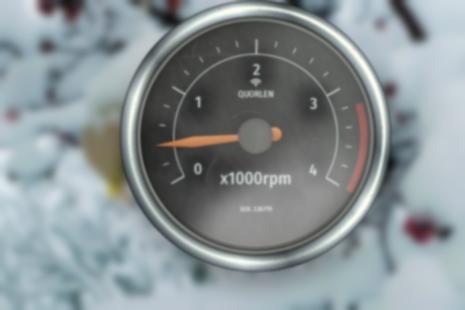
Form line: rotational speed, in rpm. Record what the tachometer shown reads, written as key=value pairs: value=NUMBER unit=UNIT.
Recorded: value=400 unit=rpm
